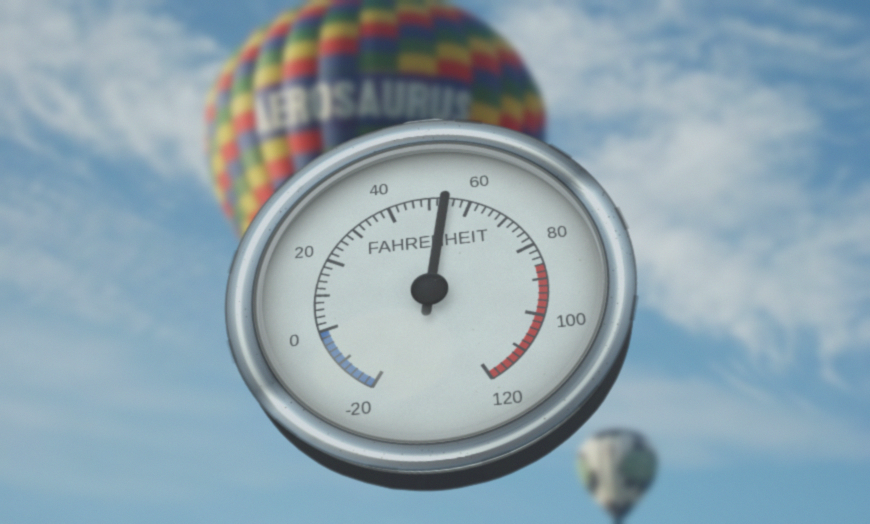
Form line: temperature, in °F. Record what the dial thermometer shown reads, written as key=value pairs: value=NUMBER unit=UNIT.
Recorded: value=54 unit=°F
